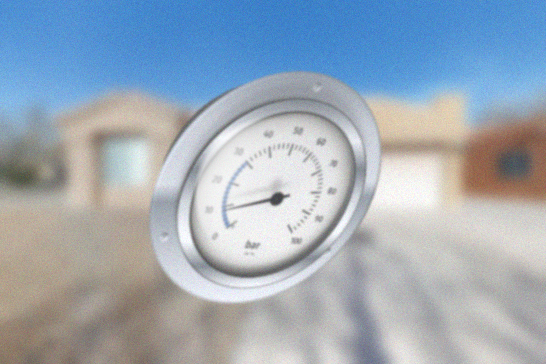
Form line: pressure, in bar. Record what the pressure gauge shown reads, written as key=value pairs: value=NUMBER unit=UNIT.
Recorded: value=10 unit=bar
